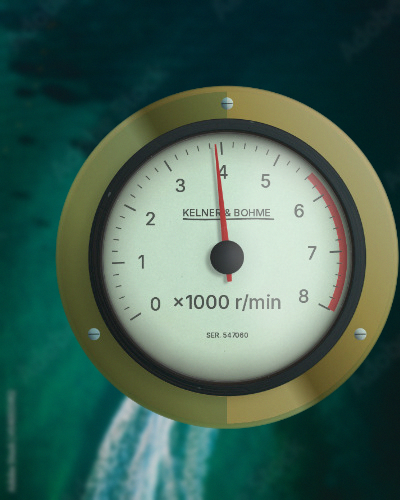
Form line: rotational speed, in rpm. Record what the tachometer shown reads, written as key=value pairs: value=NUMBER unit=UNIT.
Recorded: value=3900 unit=rpm
